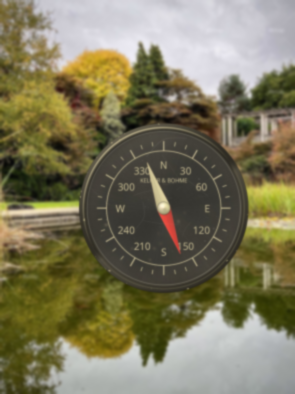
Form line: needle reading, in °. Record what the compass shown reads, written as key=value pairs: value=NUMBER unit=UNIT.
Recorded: value=160 unit=°
